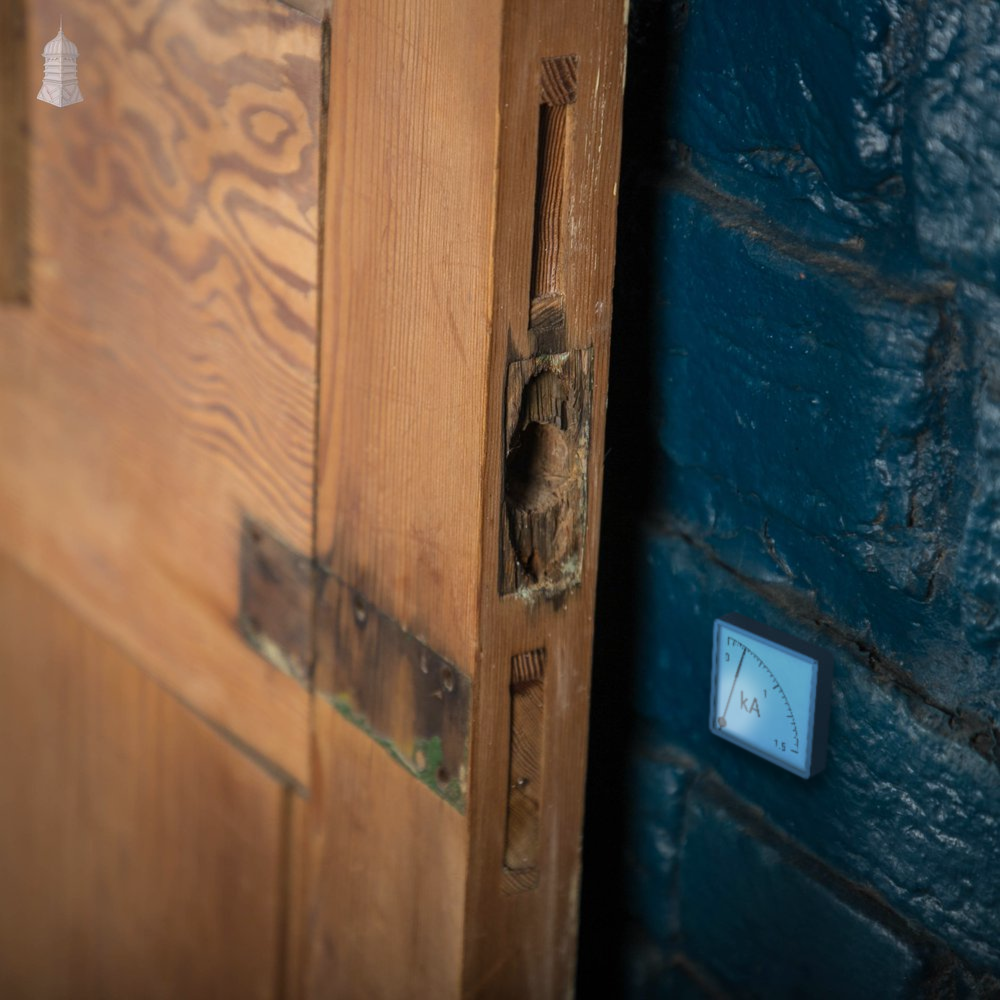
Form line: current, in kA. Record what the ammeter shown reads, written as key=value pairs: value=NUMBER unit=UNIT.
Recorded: value=0.5 unit=kA
